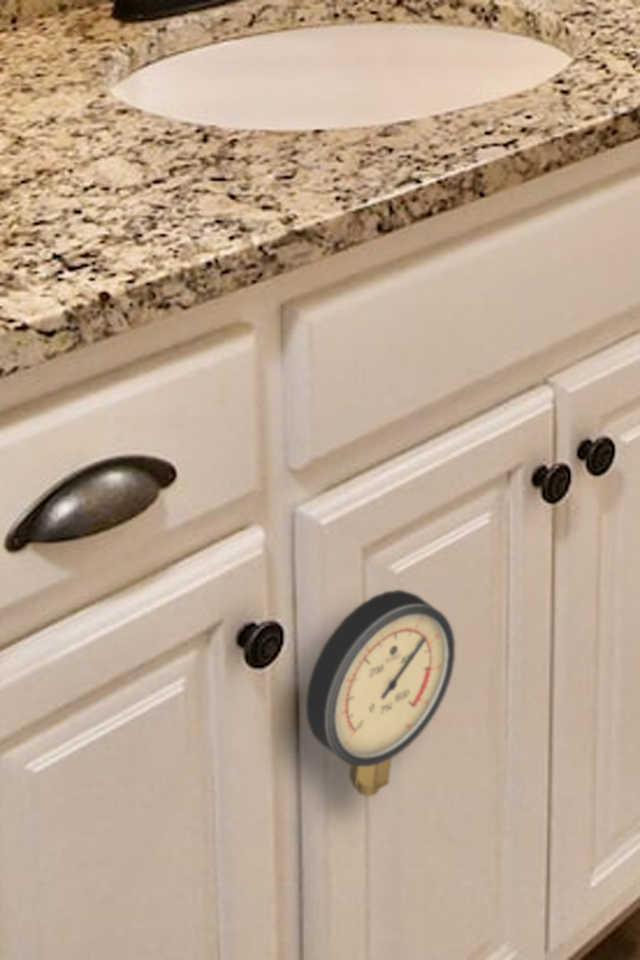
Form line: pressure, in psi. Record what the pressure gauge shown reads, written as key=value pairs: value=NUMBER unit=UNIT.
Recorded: value=400 unit=psi
